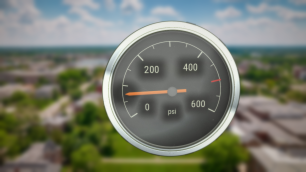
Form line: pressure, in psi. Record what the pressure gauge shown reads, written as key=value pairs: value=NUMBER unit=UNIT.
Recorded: value=75 unit=psi
